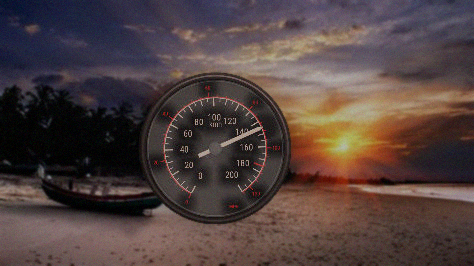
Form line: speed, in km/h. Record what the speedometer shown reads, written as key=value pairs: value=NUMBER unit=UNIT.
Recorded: value=145 unit=km/h
